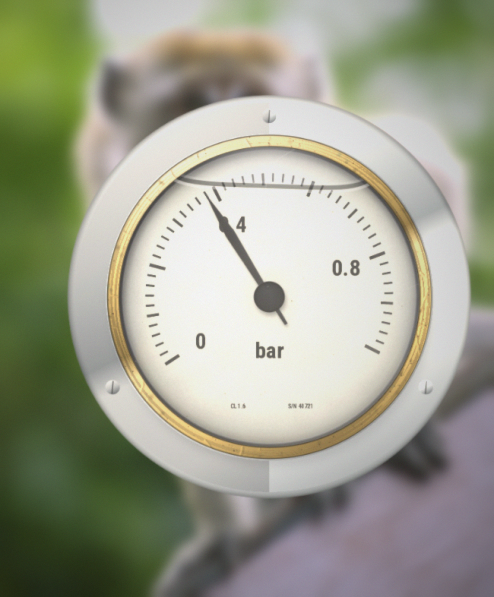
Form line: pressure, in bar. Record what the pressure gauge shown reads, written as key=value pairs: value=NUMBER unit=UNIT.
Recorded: value=0.38 unit=bar
